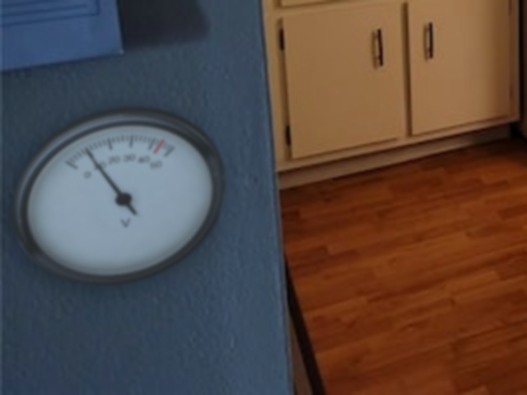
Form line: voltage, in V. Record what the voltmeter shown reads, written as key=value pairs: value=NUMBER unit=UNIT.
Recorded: value=10 unit=V
